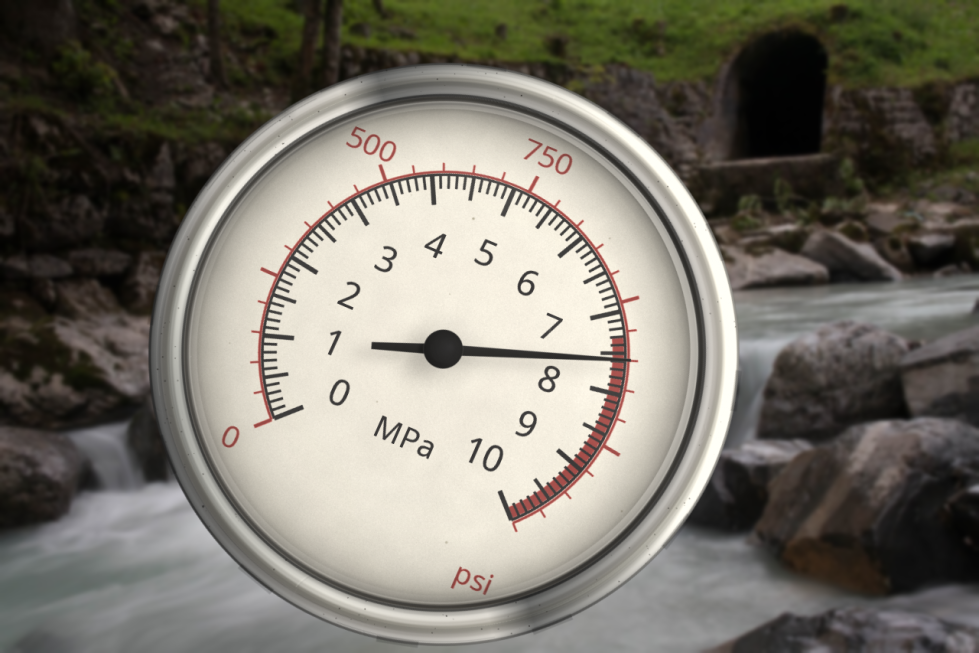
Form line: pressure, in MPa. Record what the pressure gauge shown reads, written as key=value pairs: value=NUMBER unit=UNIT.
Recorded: value=7.6 unit=MPa
